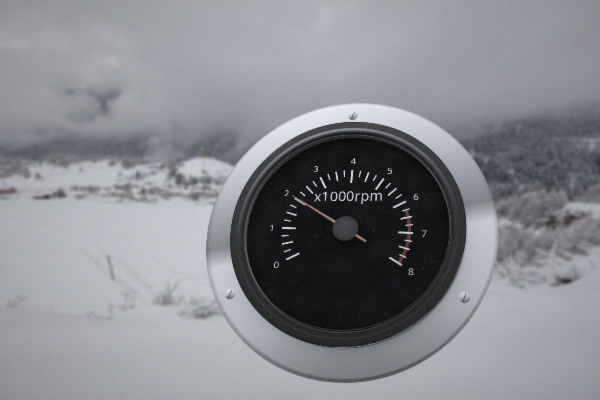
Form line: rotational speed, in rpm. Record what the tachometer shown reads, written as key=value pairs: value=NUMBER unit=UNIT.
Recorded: value=2000 unit=rpm
